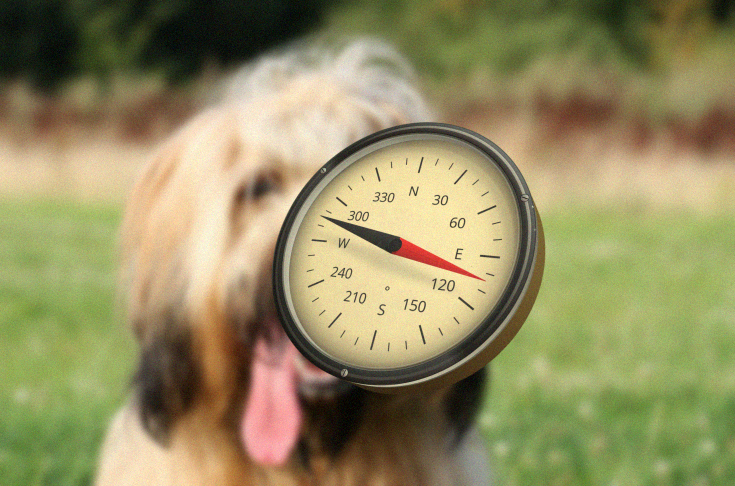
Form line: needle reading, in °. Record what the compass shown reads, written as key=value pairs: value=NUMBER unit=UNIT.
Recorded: value=105 unit=°
